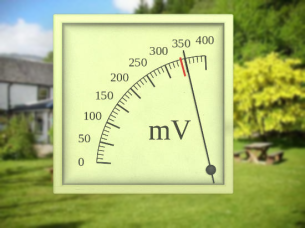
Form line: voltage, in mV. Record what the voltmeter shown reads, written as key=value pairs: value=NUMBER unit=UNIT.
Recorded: value=350 unit=mV
